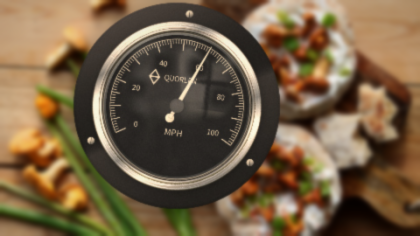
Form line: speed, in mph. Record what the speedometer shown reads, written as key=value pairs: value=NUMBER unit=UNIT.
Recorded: value=60 unit=mph
